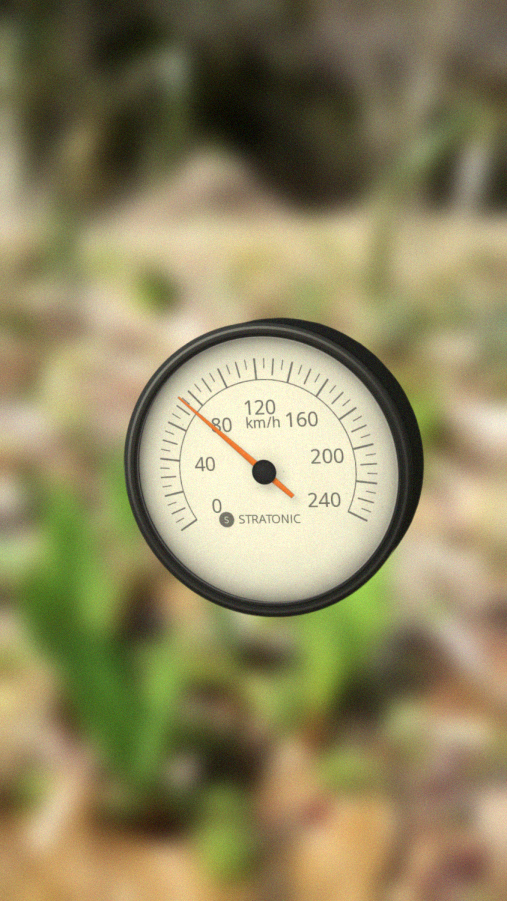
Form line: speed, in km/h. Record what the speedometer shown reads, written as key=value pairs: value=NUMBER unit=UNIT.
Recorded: value=75 unit=km/h
